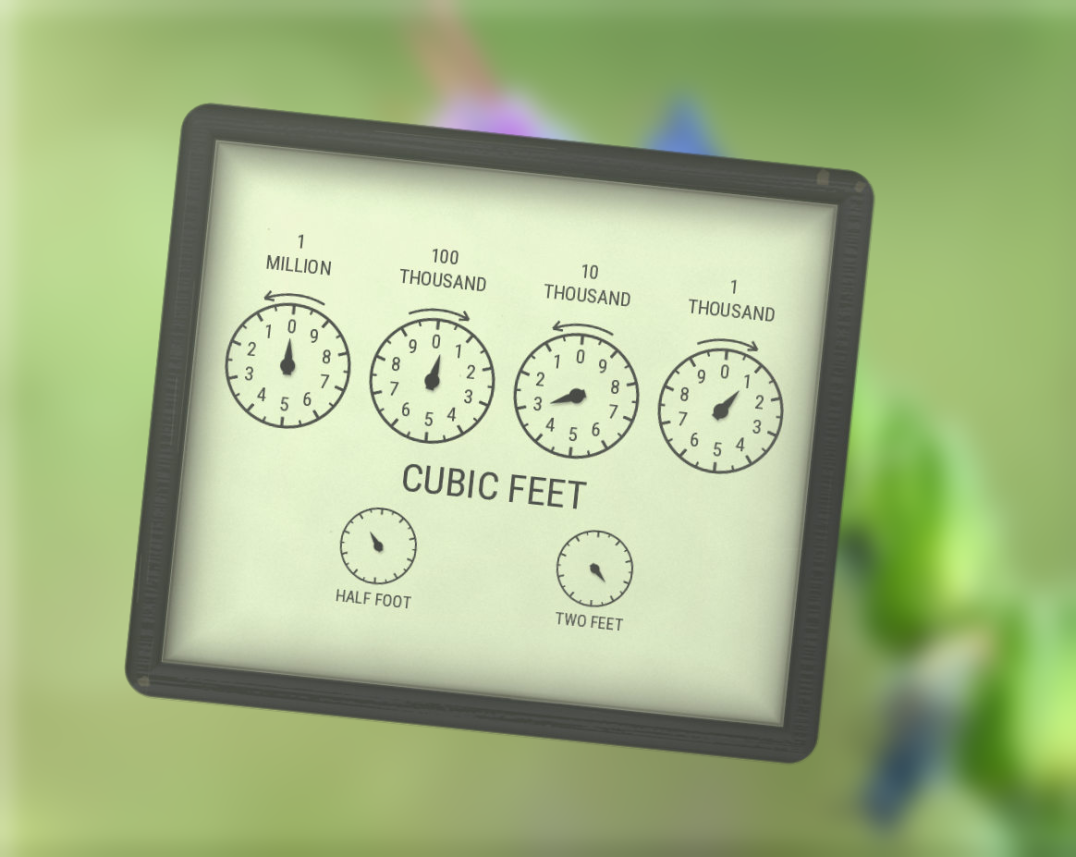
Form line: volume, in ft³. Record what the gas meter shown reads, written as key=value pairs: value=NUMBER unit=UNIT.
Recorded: value=3100 unit=ft³
